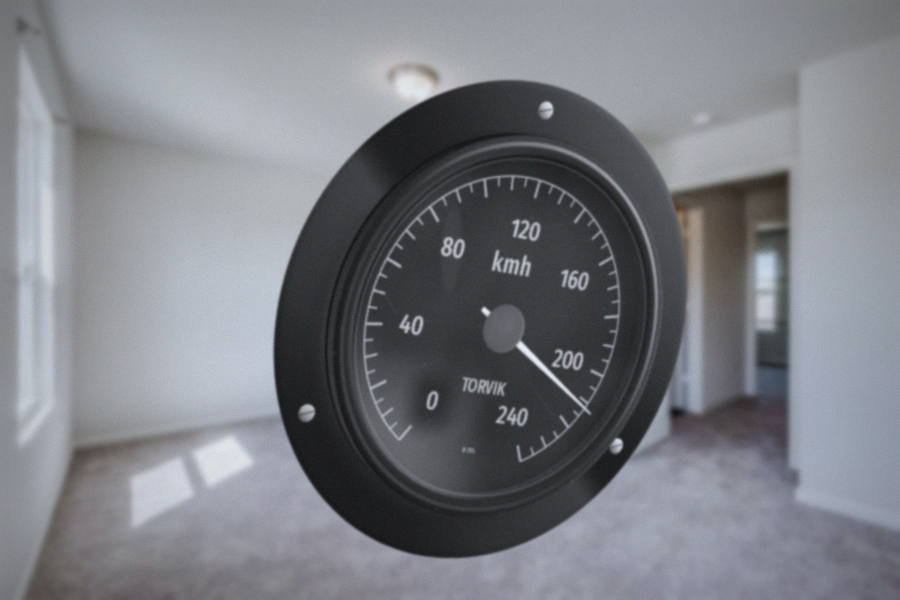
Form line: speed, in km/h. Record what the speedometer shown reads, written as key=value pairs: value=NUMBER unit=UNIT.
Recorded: value=212.5 unit=km/h
